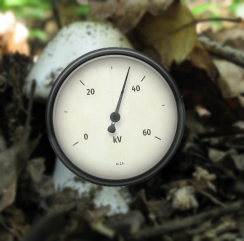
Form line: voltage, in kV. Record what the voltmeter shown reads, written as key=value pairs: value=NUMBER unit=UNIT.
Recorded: value=35 unit=kV
